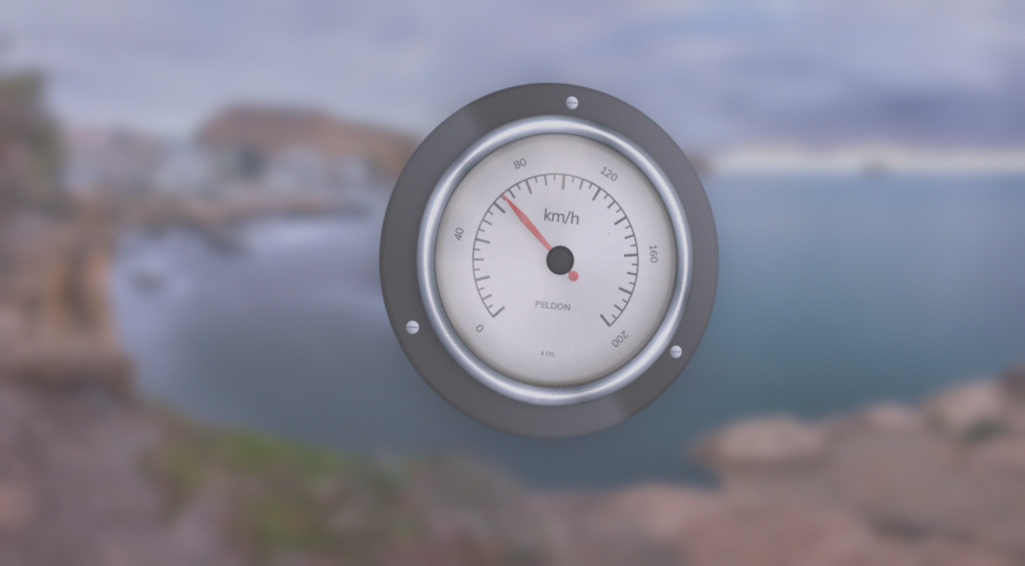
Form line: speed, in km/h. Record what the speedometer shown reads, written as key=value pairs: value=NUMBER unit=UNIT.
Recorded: value=65 unit=km/h
